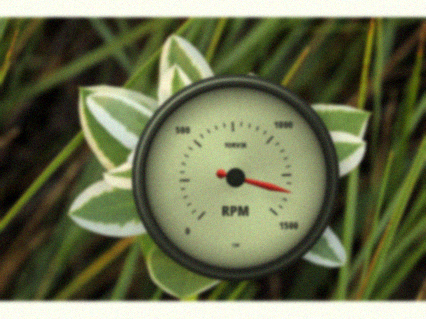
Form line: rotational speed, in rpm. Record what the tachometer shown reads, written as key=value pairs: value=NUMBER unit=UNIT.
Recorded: value=1350 unit=rpm
